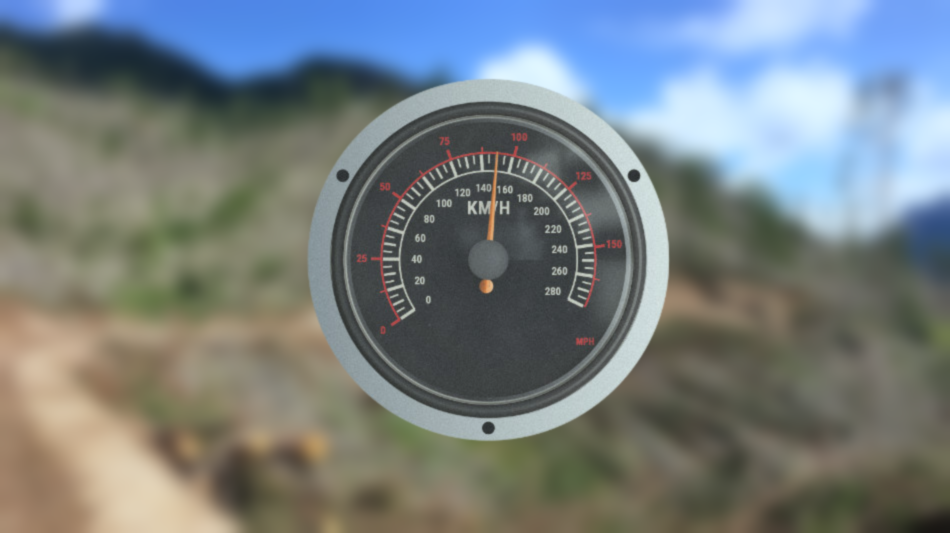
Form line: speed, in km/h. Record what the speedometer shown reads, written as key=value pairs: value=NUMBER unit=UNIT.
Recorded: value=150 unit=km/h
